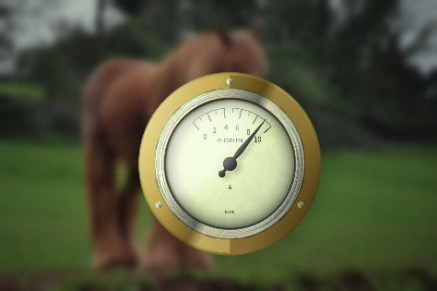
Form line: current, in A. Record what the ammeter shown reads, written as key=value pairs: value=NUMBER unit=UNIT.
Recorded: value=9 unit=A
